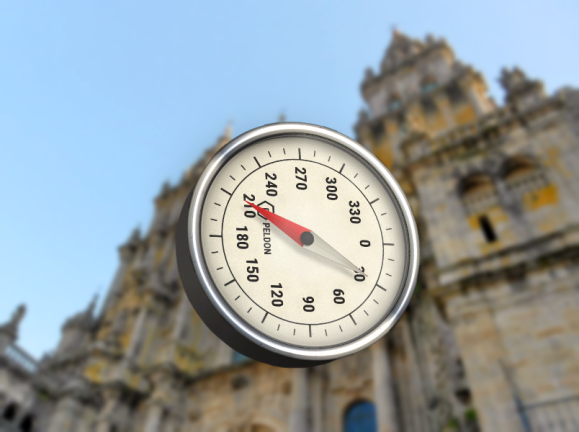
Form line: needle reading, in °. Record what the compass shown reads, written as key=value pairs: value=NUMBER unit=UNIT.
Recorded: value=210 unit=°
